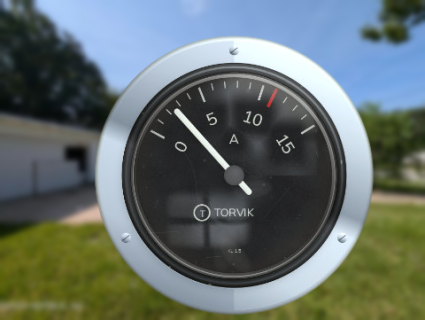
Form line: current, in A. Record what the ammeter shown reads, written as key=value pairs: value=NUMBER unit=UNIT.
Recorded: value=2.5 unit=A
